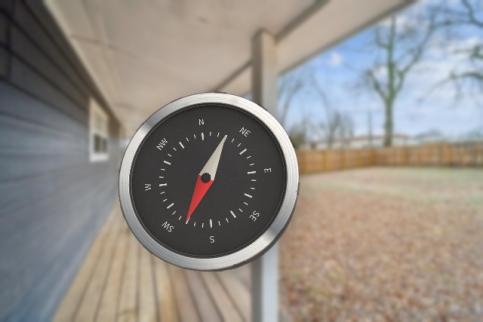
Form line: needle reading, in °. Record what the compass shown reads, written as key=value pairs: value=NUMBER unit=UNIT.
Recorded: value=210 unit=°
